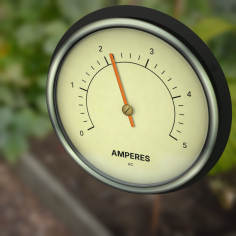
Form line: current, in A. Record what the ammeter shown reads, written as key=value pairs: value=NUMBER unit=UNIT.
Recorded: value=2.2 unit=A
